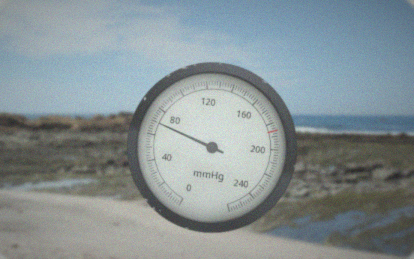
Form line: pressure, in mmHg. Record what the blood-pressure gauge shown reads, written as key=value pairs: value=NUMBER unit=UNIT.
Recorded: value=70 unit=mmHg
